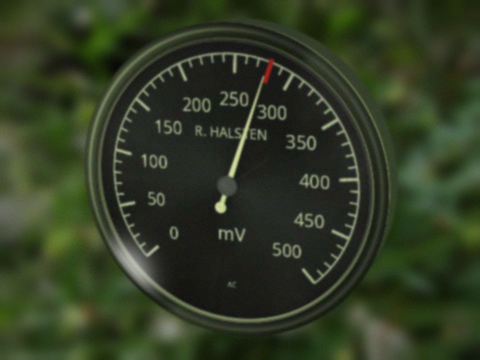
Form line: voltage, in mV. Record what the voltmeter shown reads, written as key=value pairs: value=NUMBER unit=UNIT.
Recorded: value=280 unit=mV
